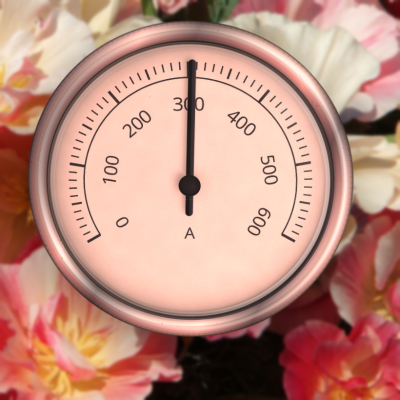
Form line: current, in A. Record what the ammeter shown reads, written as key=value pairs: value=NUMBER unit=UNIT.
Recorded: value=305 unit=A
